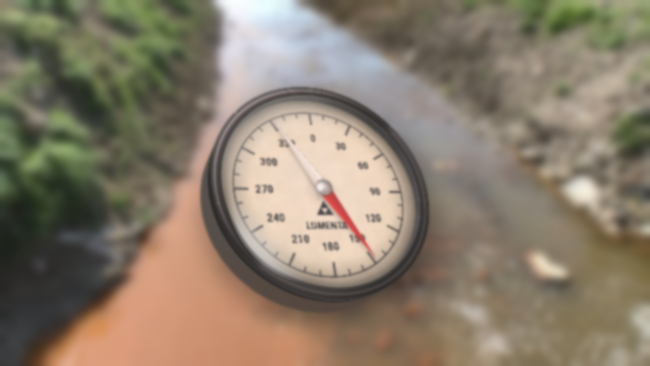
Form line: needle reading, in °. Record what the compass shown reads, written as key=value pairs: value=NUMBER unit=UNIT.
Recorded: value=150 unit=°
